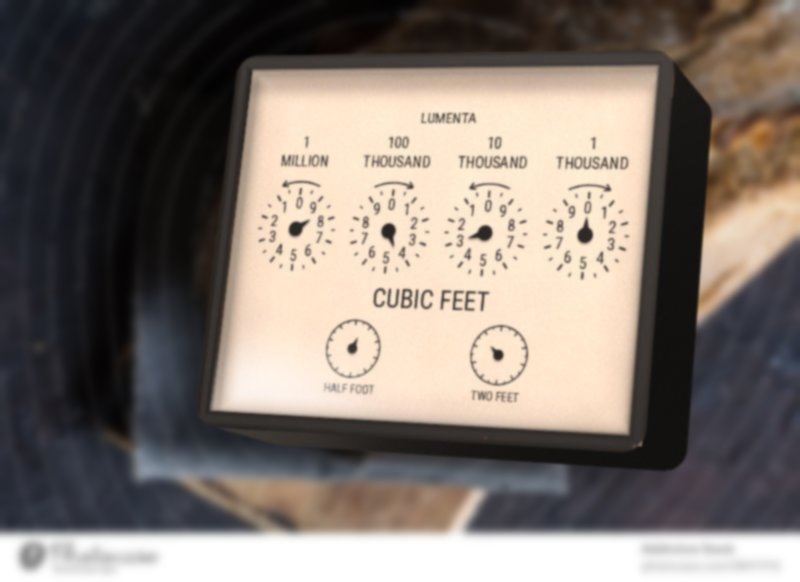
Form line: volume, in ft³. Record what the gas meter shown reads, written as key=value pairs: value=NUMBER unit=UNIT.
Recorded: value=843000 unit=ft³
